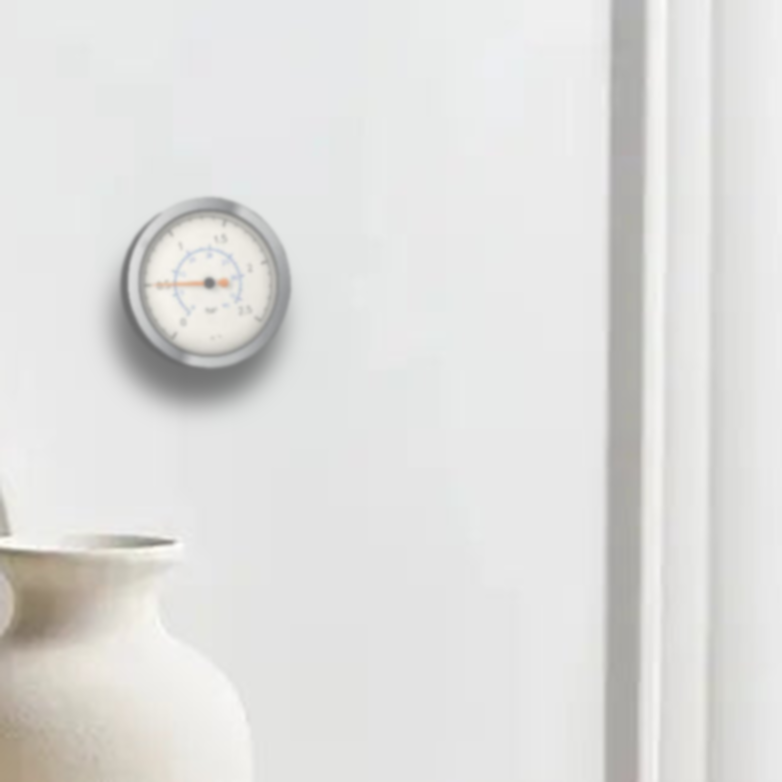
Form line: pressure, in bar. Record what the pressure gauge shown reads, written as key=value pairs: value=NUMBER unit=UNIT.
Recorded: value=0.5 unit=bar
